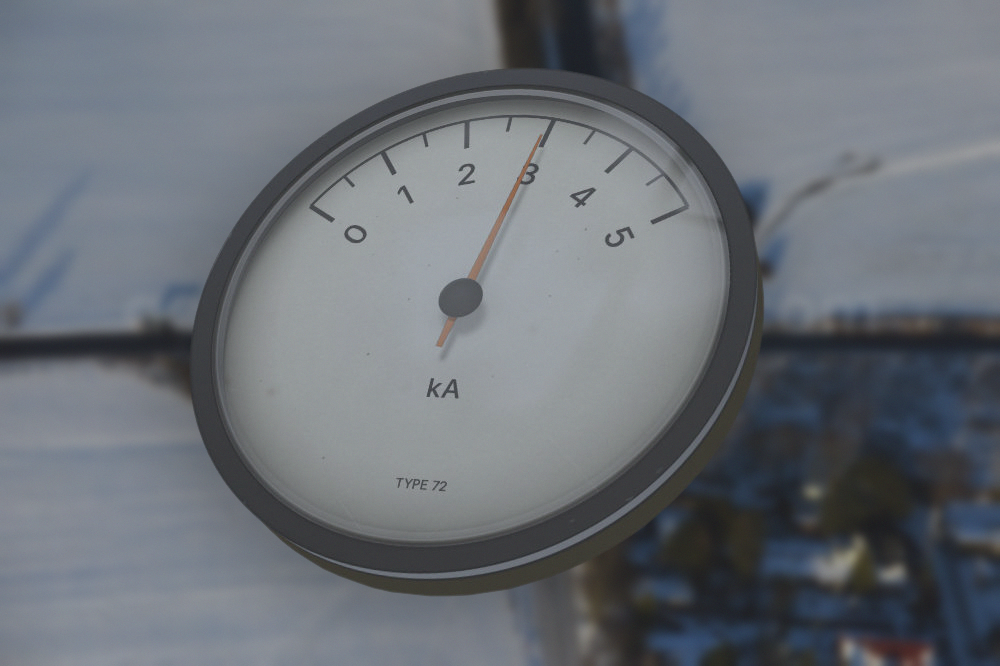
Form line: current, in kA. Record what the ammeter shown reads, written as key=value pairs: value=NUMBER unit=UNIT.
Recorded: value=3 unit=kA
